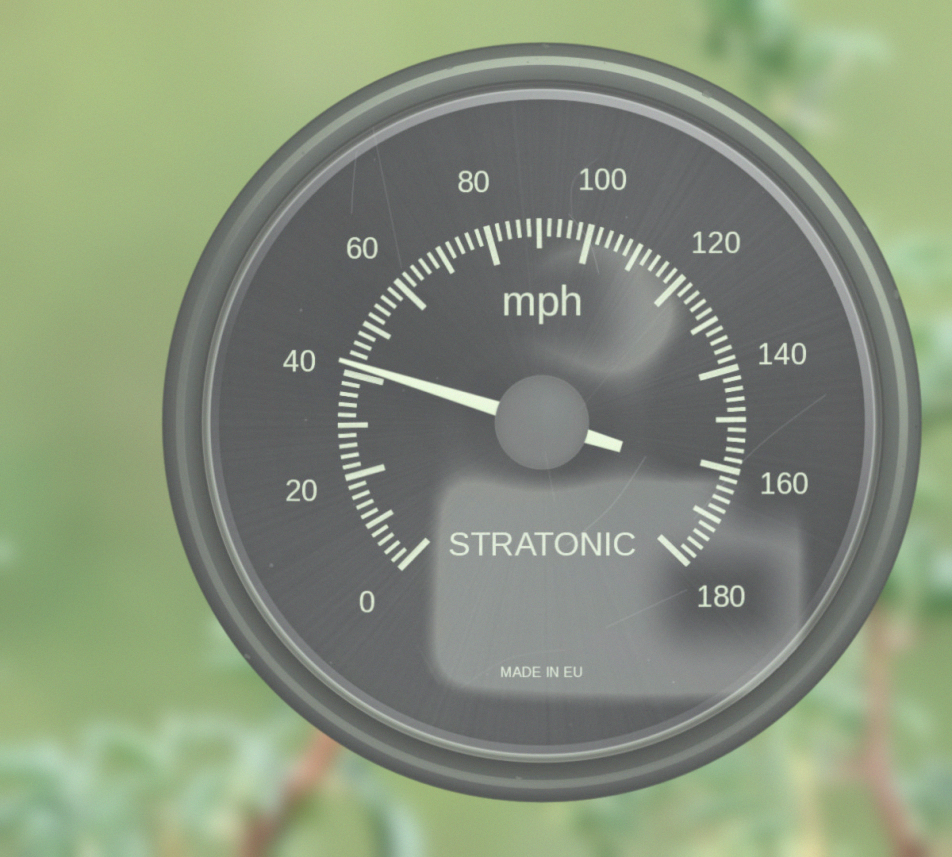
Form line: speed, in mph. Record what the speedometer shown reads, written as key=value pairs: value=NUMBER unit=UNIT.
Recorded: value=42 unit=mph
